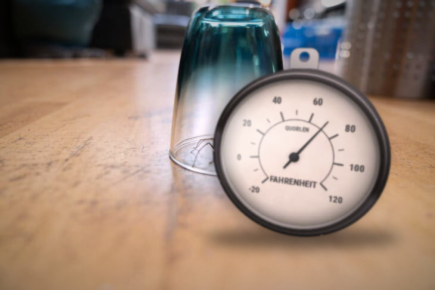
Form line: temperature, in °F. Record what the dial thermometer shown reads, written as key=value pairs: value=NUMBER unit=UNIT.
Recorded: value=70 unit=°F
